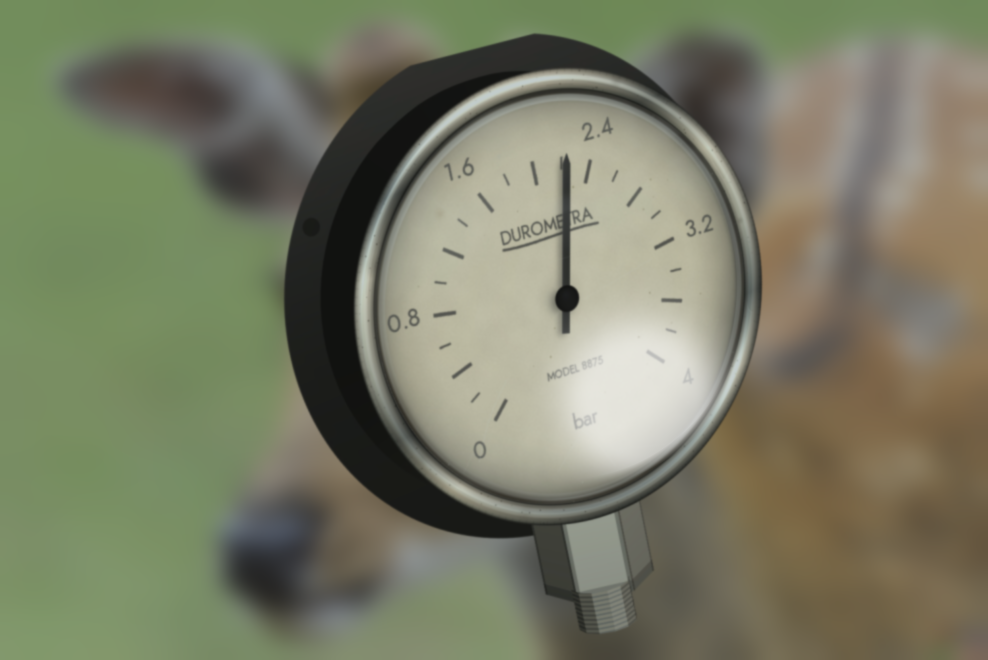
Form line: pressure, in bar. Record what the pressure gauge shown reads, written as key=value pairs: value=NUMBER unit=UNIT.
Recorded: value=2.2 unit=bar
